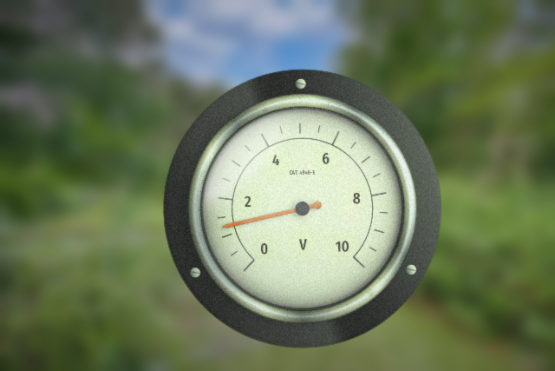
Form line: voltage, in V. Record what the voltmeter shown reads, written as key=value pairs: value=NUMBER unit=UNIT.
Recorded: value=1.25 unit=V
